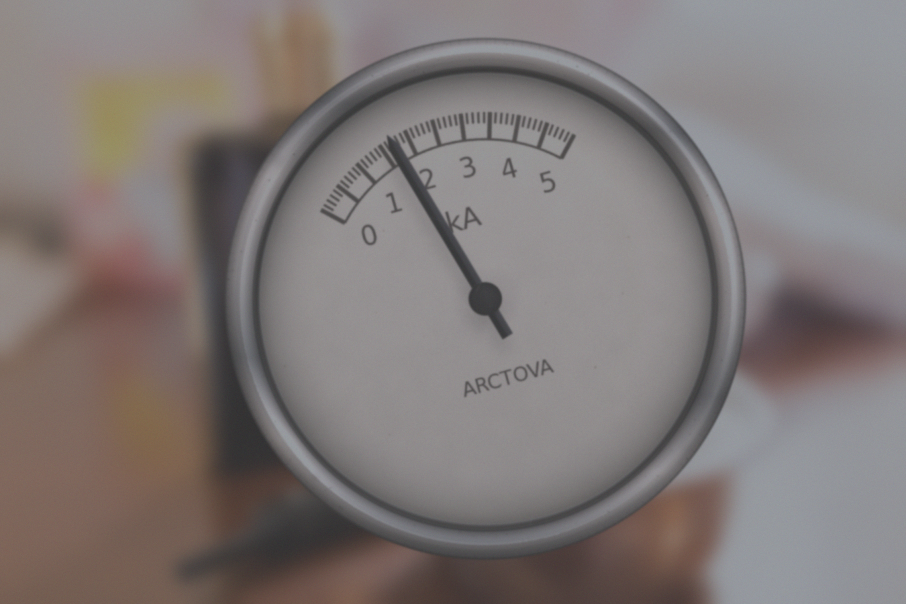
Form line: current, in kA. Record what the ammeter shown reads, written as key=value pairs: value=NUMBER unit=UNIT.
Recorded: value=1.7 unit=kA
